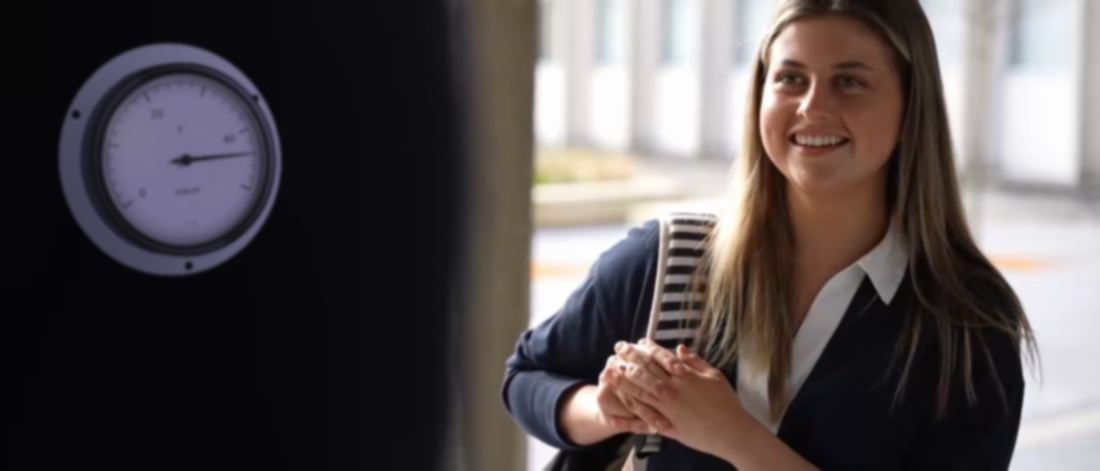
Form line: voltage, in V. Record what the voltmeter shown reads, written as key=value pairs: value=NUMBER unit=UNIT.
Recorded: value=44 unit=V
